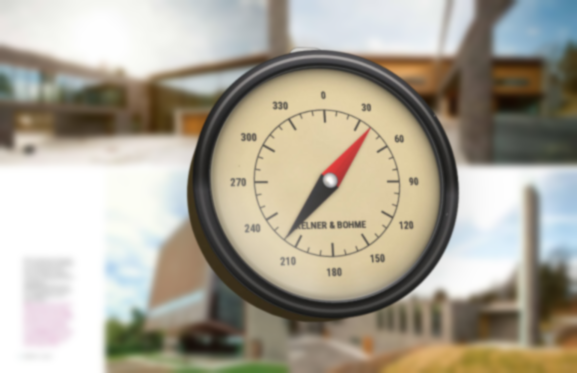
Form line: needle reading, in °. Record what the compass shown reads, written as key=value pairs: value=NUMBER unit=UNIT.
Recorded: value=40 unit=°
